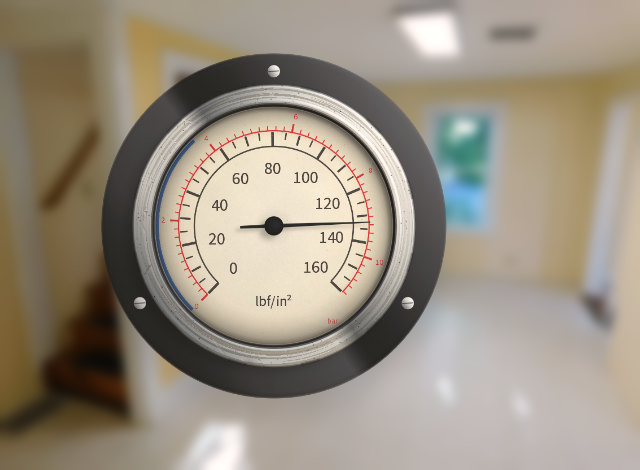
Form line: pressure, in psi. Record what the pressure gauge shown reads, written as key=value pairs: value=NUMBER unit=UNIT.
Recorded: value=132.5 unit=psi
